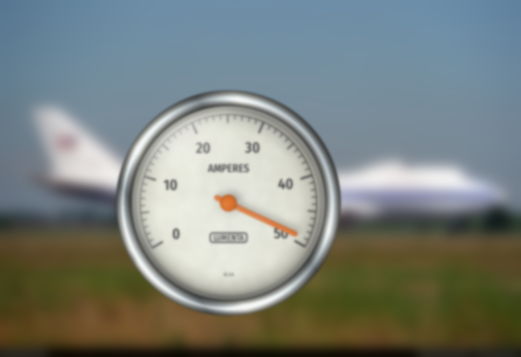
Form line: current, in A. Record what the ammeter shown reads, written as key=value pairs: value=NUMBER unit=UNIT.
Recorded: value=49 unit=A
